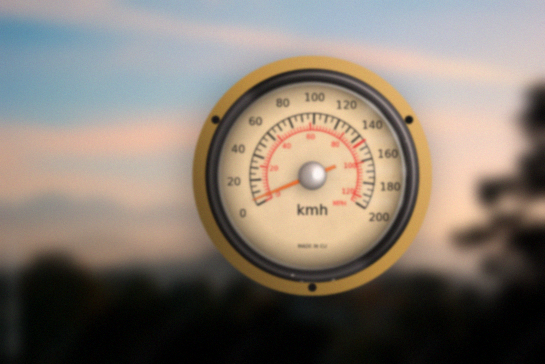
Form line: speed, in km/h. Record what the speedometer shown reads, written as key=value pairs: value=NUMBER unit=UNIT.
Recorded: value=5 unit=km/h
